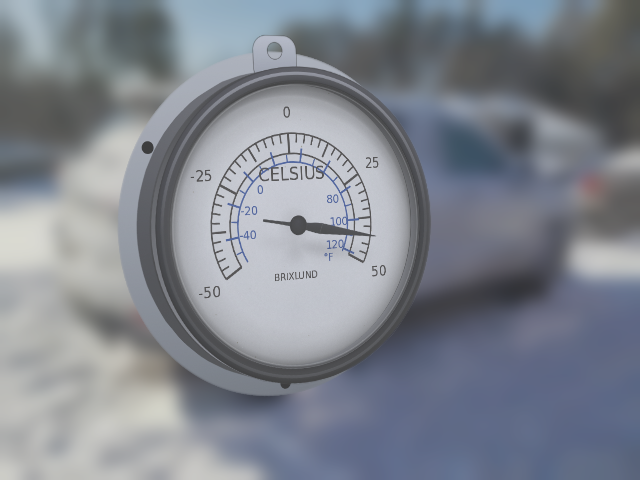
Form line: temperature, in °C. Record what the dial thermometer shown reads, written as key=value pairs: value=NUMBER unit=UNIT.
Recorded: value=42.5 unit=°C
